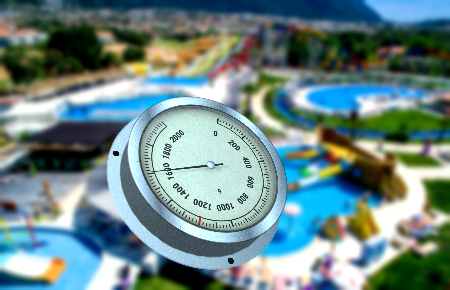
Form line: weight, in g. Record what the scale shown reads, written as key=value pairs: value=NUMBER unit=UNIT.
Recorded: value=1600 unit=g
